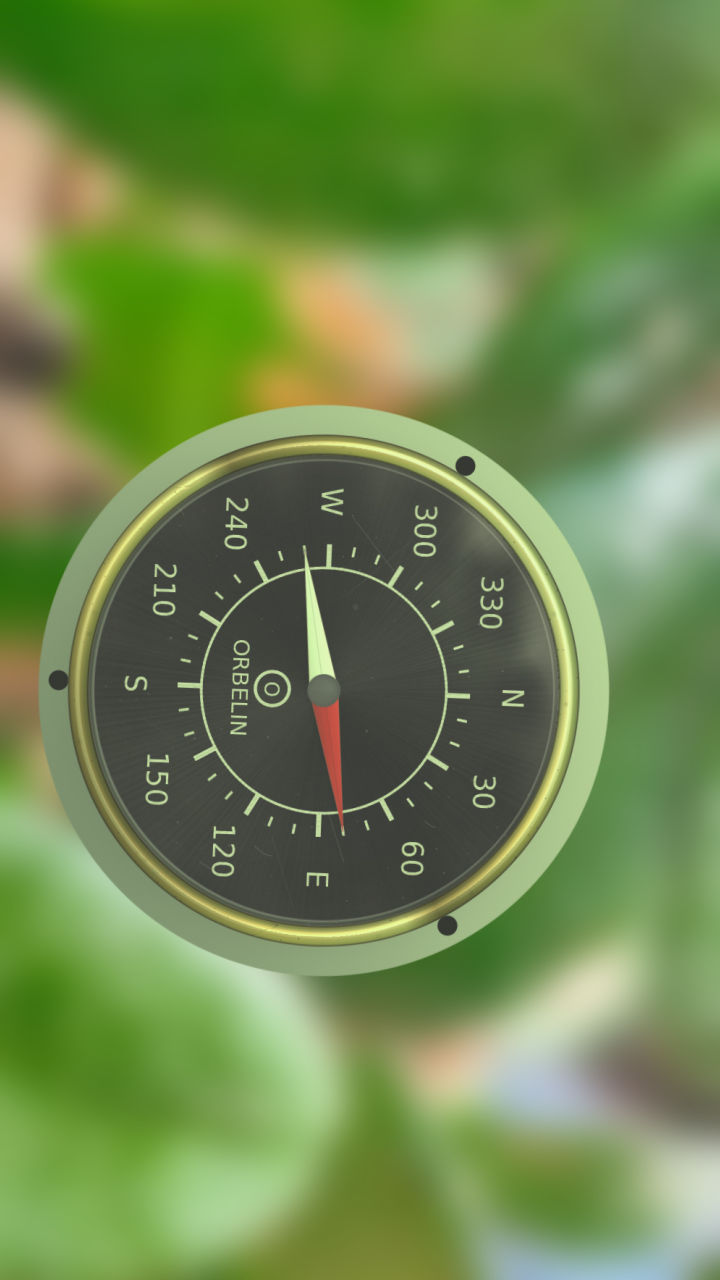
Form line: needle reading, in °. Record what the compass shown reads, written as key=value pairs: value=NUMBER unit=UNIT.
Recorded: value=80 unit=°
